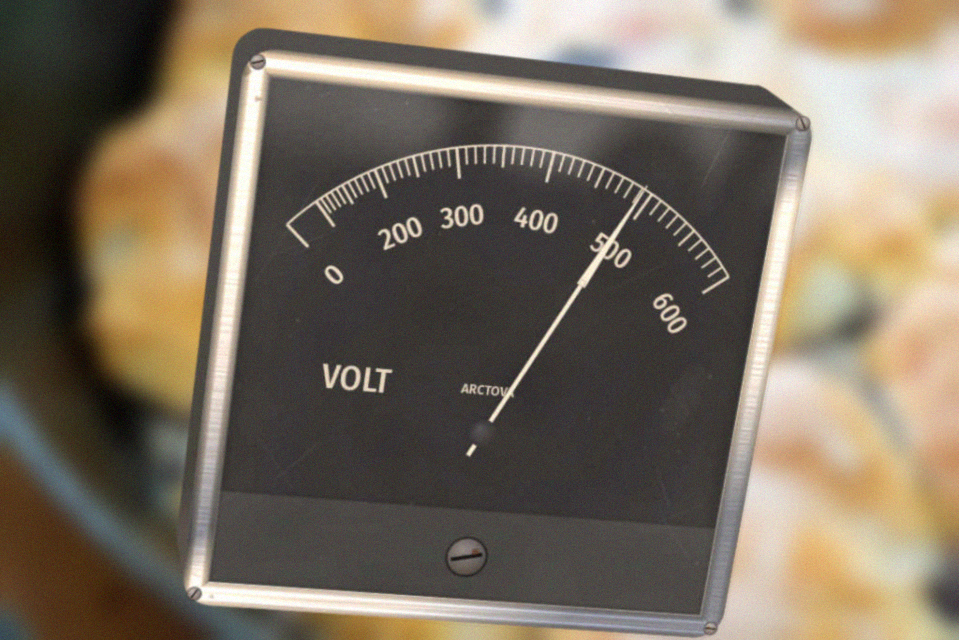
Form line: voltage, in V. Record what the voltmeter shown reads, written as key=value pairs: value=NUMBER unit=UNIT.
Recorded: value=490 unit=V
